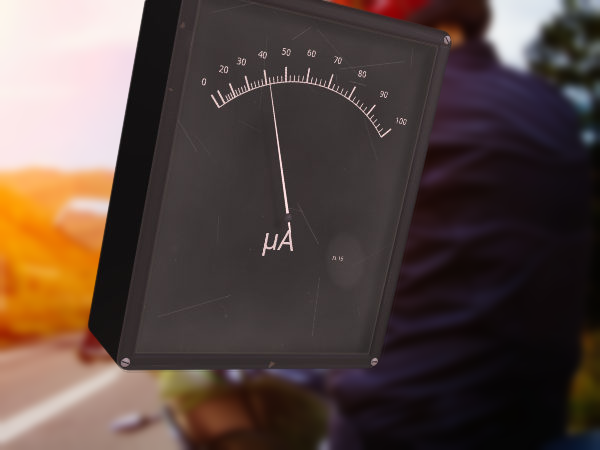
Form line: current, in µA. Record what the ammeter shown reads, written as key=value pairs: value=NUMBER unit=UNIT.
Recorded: value=40 unit=µA
